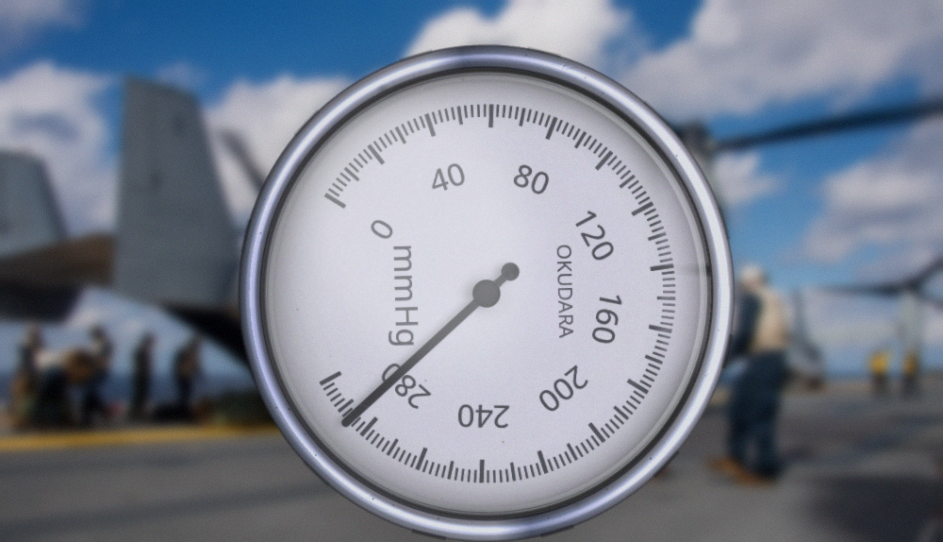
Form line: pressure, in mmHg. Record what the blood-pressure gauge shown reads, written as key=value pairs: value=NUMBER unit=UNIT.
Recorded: value=286 unit=mmHg
